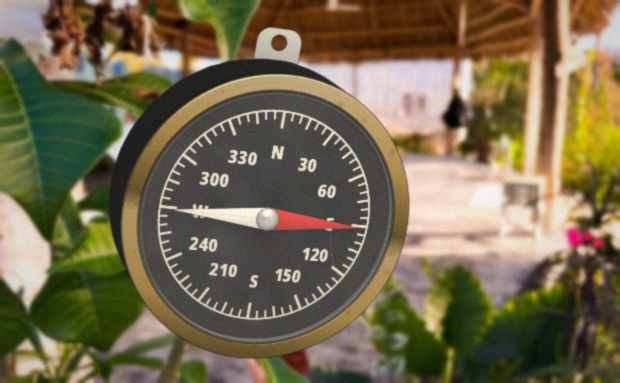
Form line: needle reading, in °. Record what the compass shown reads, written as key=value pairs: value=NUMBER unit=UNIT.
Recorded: value=90 unit=°
